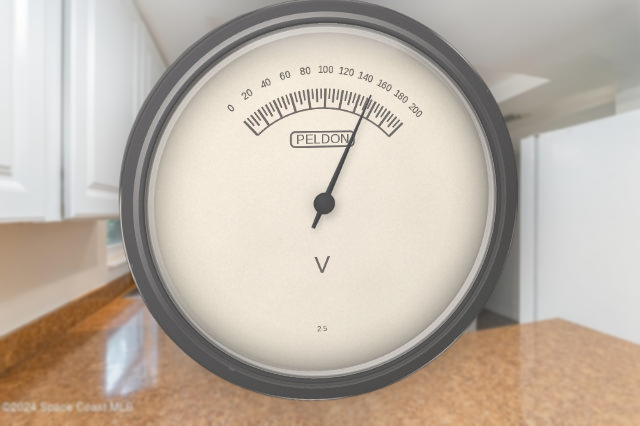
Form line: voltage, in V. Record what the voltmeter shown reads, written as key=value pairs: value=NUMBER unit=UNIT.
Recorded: value=150 unit=V
